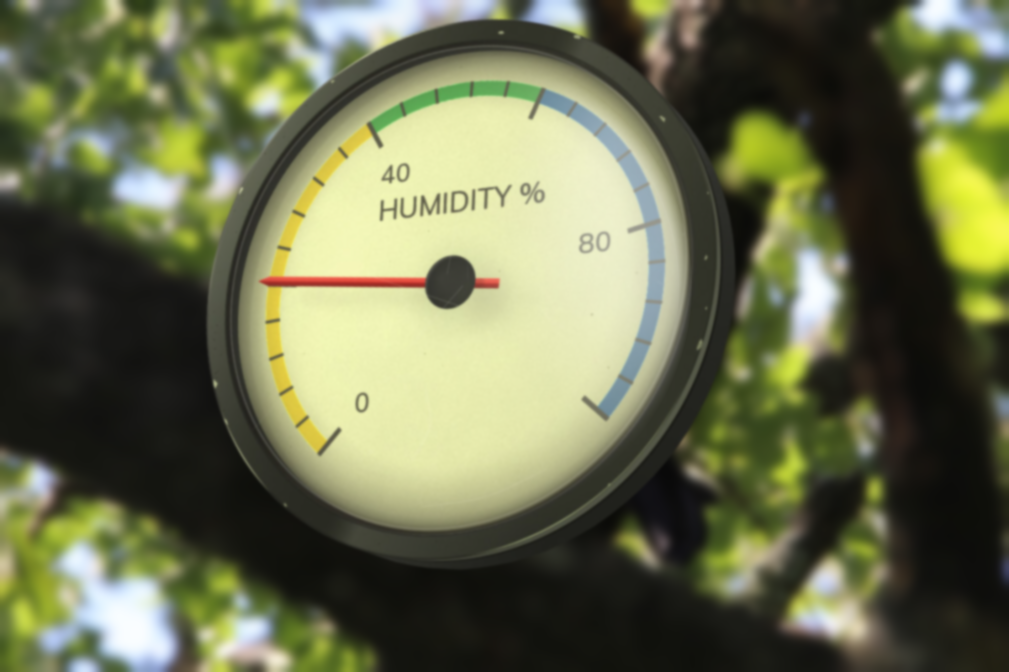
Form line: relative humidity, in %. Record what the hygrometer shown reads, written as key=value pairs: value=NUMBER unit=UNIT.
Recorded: value=20 unit=%
